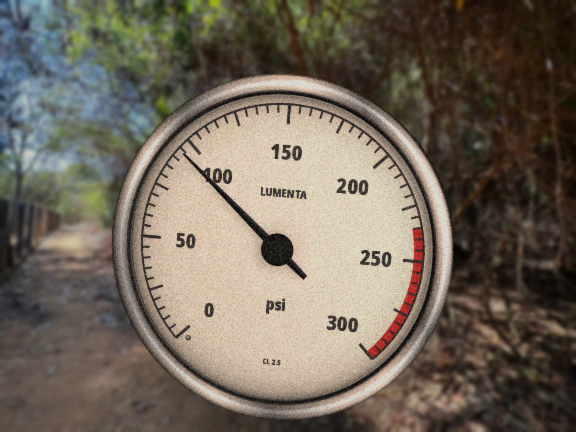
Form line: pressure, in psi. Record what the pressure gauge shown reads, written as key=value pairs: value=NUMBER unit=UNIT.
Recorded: value=95 unit=psi
